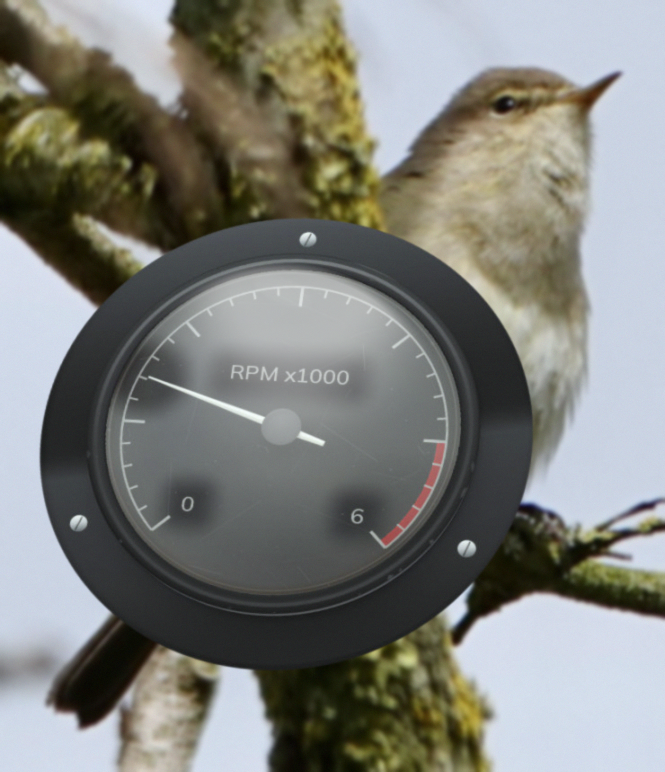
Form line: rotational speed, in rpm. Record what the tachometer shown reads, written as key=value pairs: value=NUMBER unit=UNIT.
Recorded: value=1400 unit=rpm
